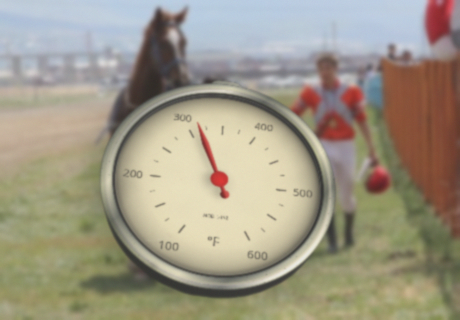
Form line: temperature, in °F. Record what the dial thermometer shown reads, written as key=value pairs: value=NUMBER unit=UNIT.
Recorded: value=312.5 unit=°F
